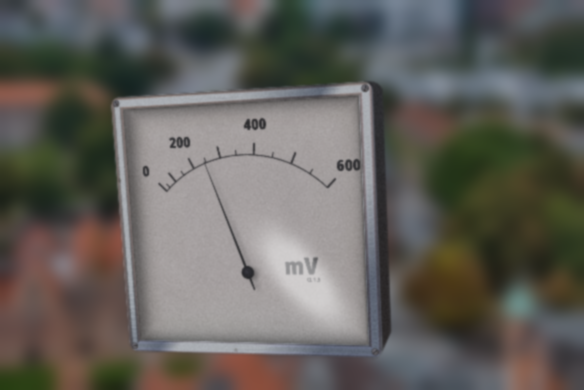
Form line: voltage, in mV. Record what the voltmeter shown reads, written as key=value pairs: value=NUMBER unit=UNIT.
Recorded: value=250 unit=mV
